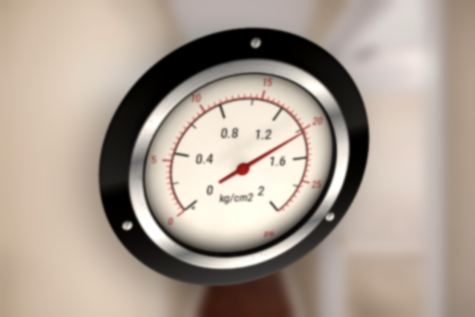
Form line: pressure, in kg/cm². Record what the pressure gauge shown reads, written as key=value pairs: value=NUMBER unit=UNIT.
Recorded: value=1.4 unit=kg/cm²
